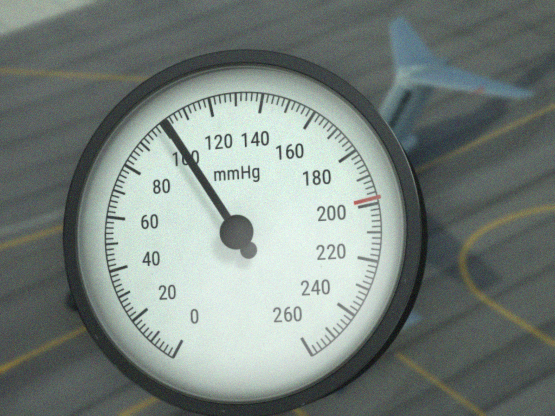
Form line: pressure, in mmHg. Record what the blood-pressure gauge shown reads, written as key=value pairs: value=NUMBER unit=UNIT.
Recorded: value=102 unit=mmHg
